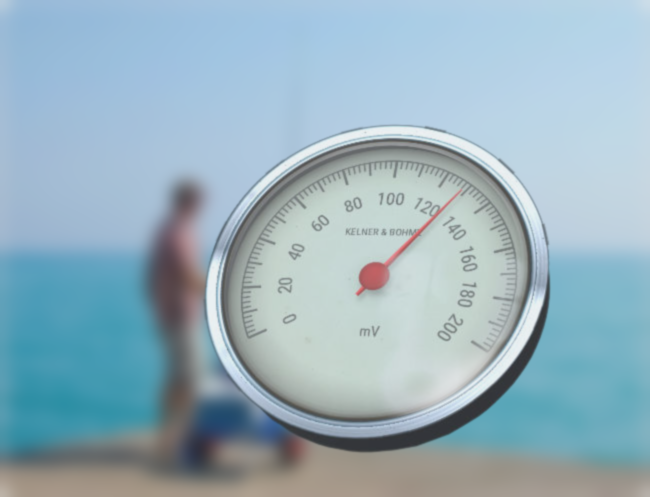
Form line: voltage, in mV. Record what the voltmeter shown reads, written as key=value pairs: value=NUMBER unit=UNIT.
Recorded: value=130 unit=mV
